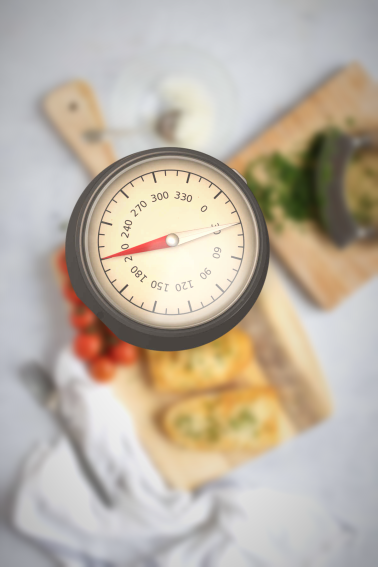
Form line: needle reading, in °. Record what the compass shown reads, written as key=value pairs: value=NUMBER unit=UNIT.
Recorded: value=210 unit=°
